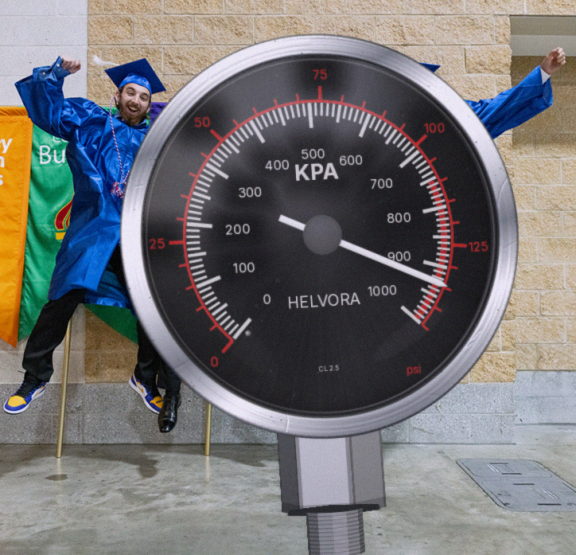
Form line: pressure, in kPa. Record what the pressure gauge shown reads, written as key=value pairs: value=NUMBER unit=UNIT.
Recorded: value=930 unit=kPa
